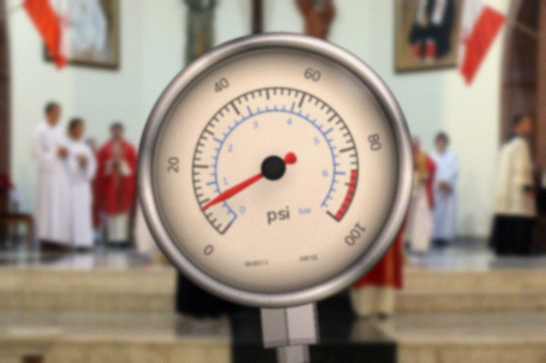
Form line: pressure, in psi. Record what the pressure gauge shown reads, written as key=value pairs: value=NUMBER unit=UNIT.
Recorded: value=8 unit=psi
